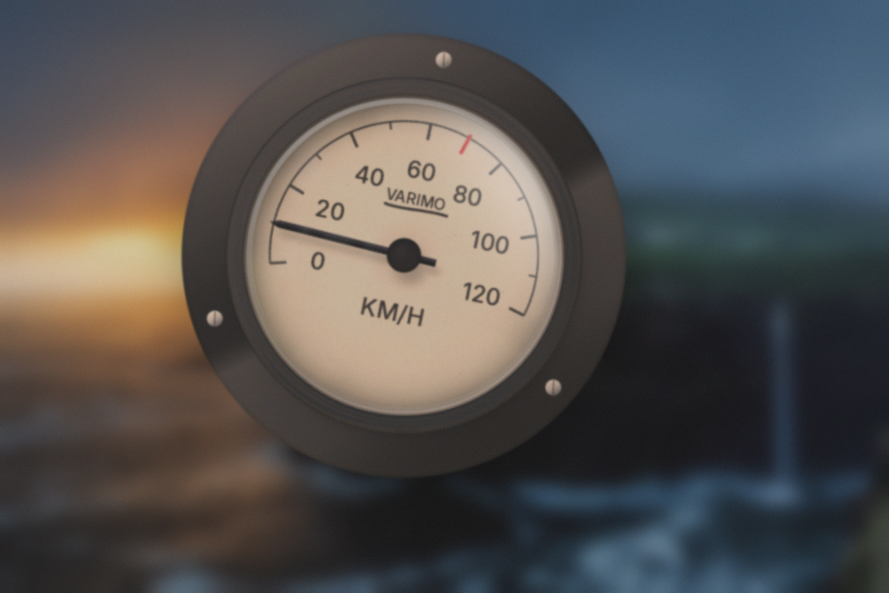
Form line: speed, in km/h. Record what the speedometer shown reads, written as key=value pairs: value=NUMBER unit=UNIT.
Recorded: value=10 unit=km/h
